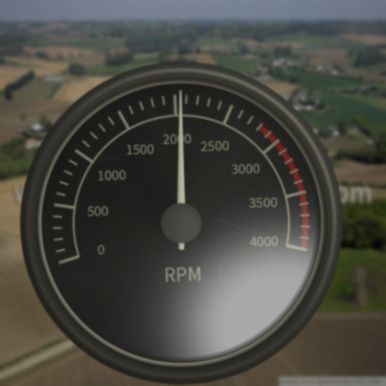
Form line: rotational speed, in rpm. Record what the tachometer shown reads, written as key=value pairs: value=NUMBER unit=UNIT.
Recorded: value=2050 unit=rpm
